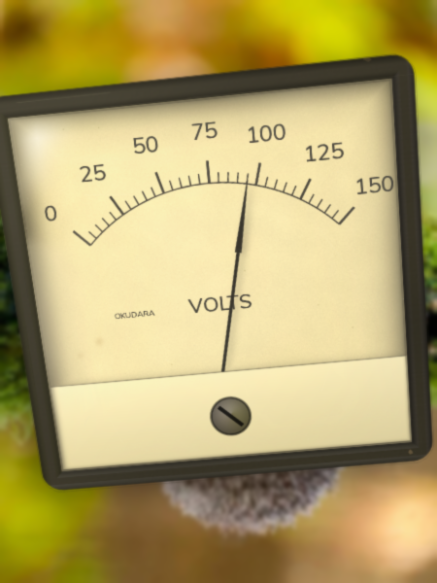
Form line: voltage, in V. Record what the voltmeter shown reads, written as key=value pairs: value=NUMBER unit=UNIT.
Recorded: value=95 unit=V
